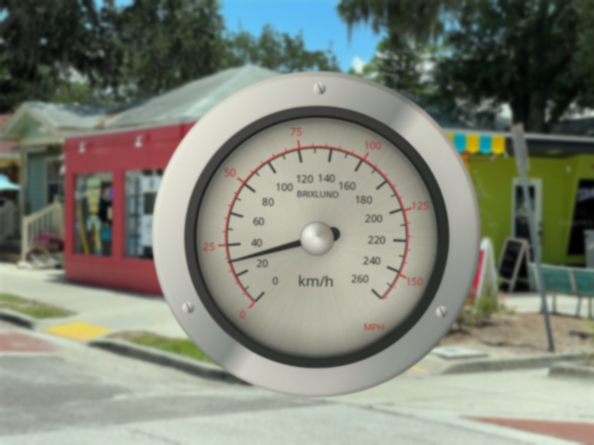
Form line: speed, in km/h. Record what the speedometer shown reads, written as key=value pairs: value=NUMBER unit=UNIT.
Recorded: value=30 unit=km/h
